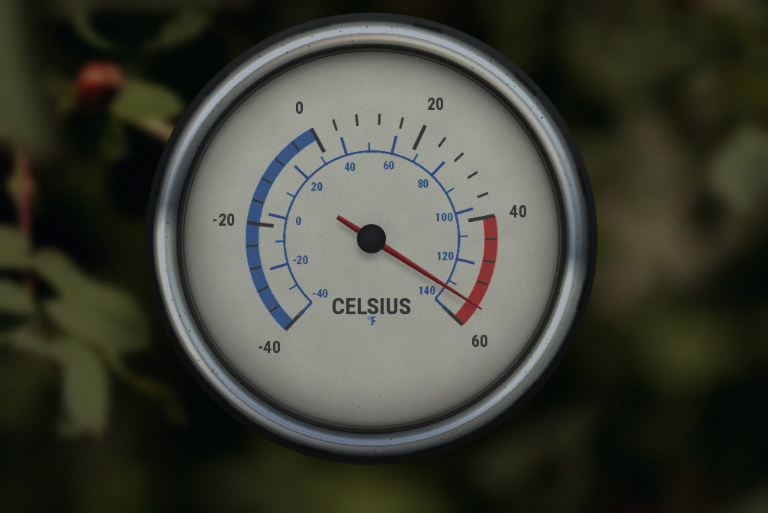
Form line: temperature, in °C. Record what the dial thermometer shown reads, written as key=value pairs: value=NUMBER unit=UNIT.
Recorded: value=56 unit=°C
